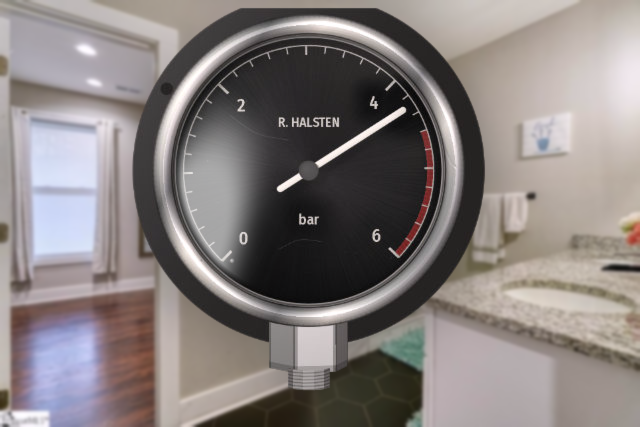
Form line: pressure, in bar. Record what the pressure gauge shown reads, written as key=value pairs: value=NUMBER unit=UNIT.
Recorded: value=4.3 unit=bar
